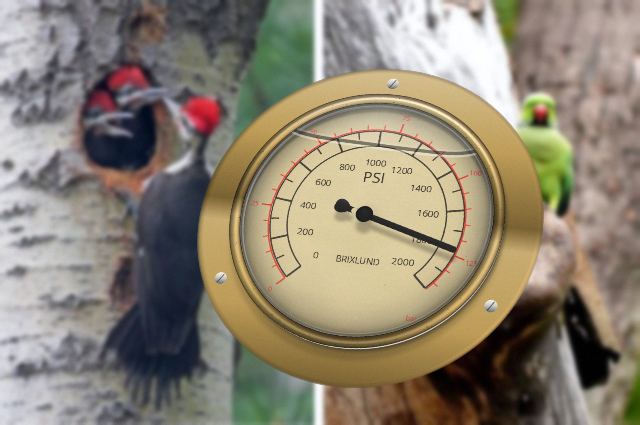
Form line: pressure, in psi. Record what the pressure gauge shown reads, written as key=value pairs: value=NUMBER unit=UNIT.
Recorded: value=1800 unit=psi
